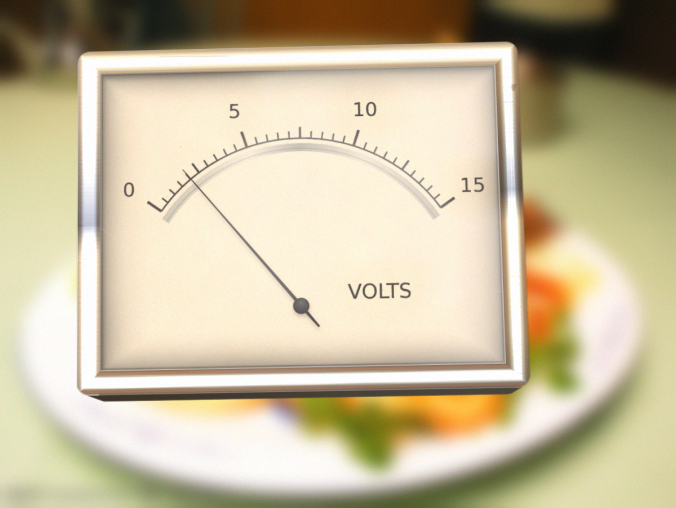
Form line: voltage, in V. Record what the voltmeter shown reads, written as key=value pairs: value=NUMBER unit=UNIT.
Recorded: value=2 unit=V
